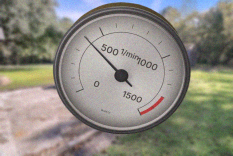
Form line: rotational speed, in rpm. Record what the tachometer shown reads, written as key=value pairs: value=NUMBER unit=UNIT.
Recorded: value=400 unit=rpm
